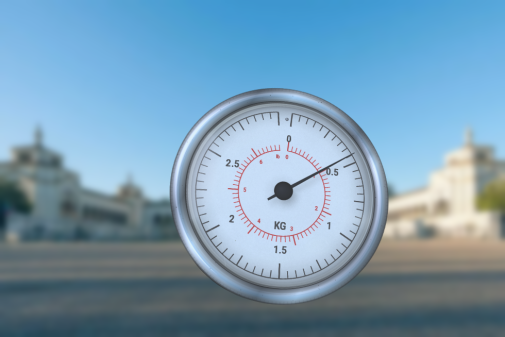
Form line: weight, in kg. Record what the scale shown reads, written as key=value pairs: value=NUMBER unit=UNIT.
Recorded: value=0.45 unit=kg
